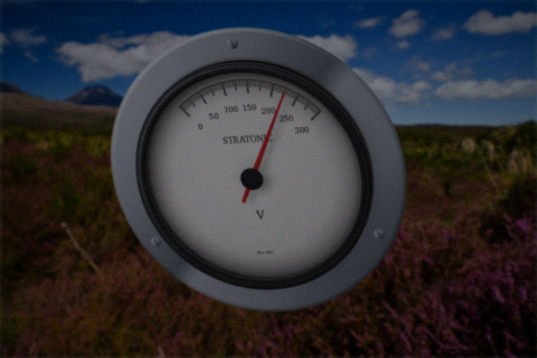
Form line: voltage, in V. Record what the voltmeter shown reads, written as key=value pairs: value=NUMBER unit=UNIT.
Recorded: value=225 unit=V
